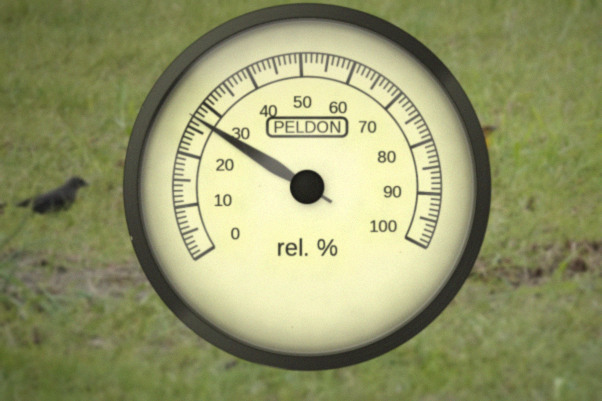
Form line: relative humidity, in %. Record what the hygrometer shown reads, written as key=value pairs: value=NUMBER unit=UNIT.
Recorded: value=27 unit=%
